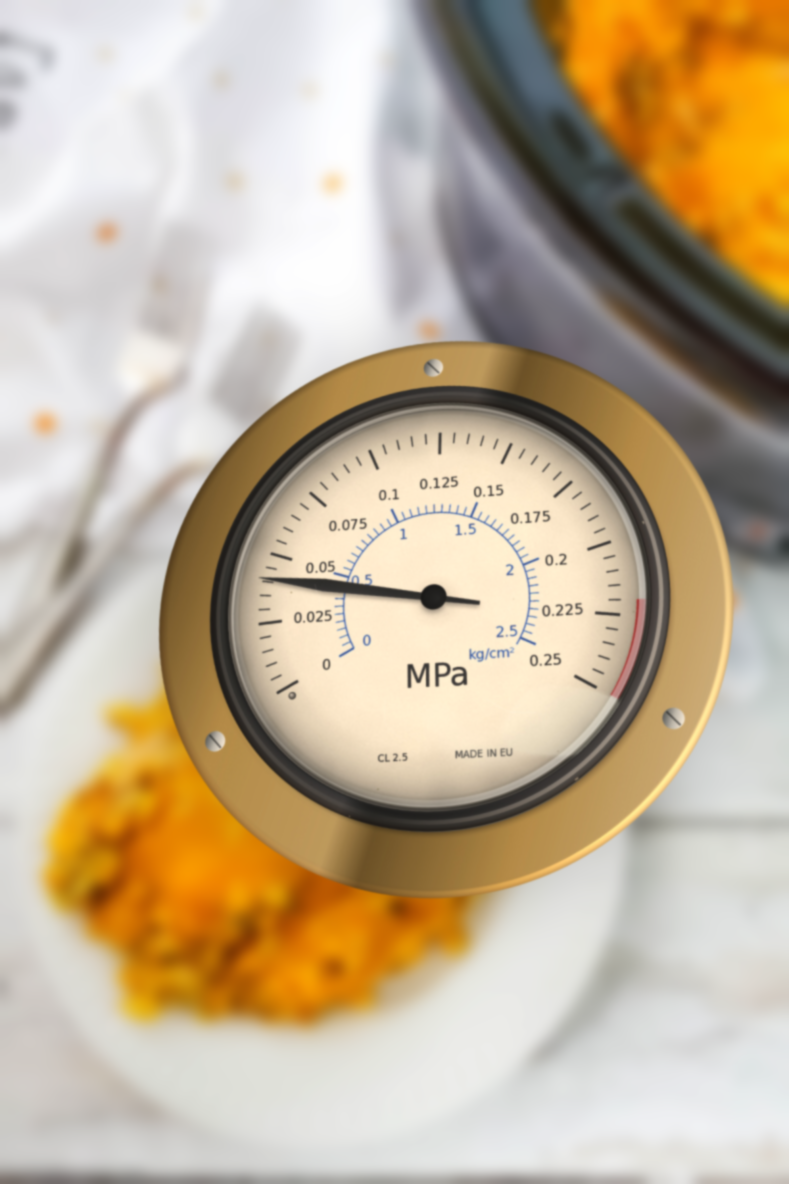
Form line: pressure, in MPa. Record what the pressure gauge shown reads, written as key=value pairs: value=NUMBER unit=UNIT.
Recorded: value=0.04 unit=MPa
